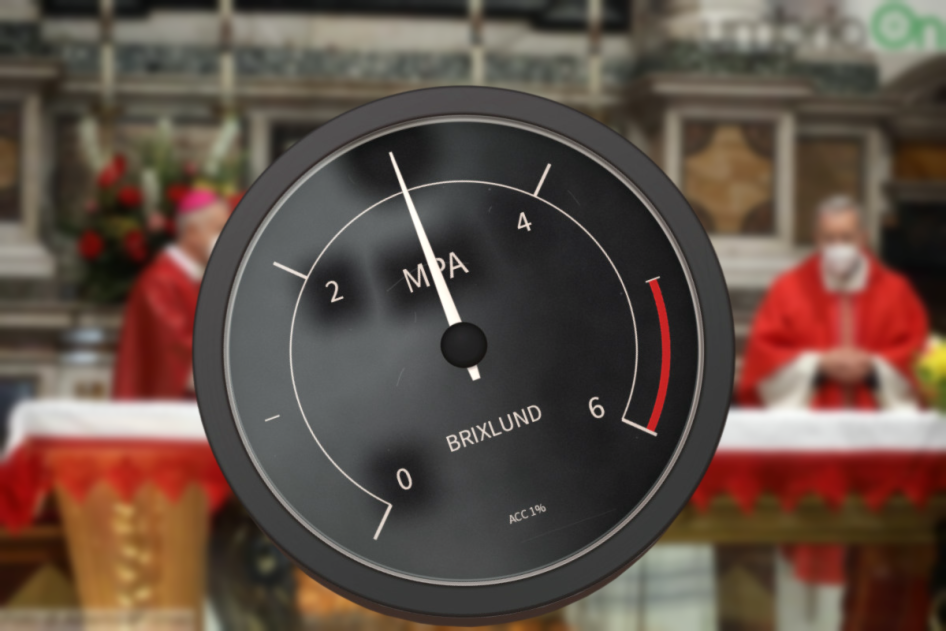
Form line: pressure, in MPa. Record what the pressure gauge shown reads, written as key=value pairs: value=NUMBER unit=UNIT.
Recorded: value=3 unit=MPa
